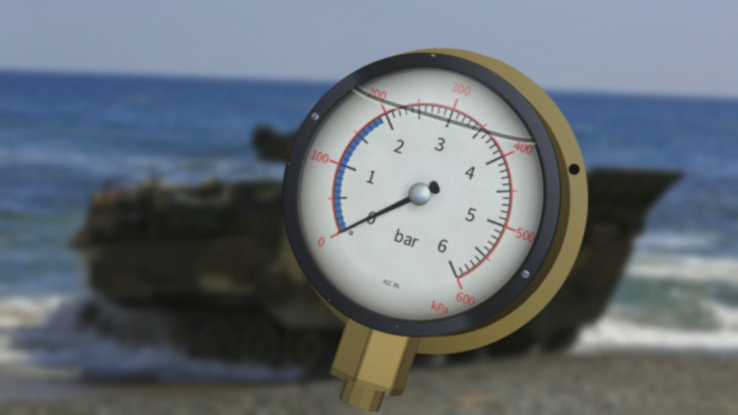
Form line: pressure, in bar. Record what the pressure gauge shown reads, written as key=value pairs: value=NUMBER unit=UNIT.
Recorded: value=0 unit=bar
